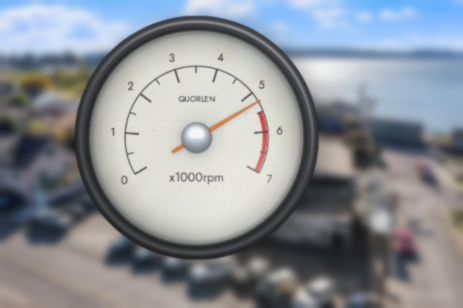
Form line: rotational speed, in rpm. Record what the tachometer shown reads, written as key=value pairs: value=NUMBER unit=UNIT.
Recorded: value=5250 unit=rpm
